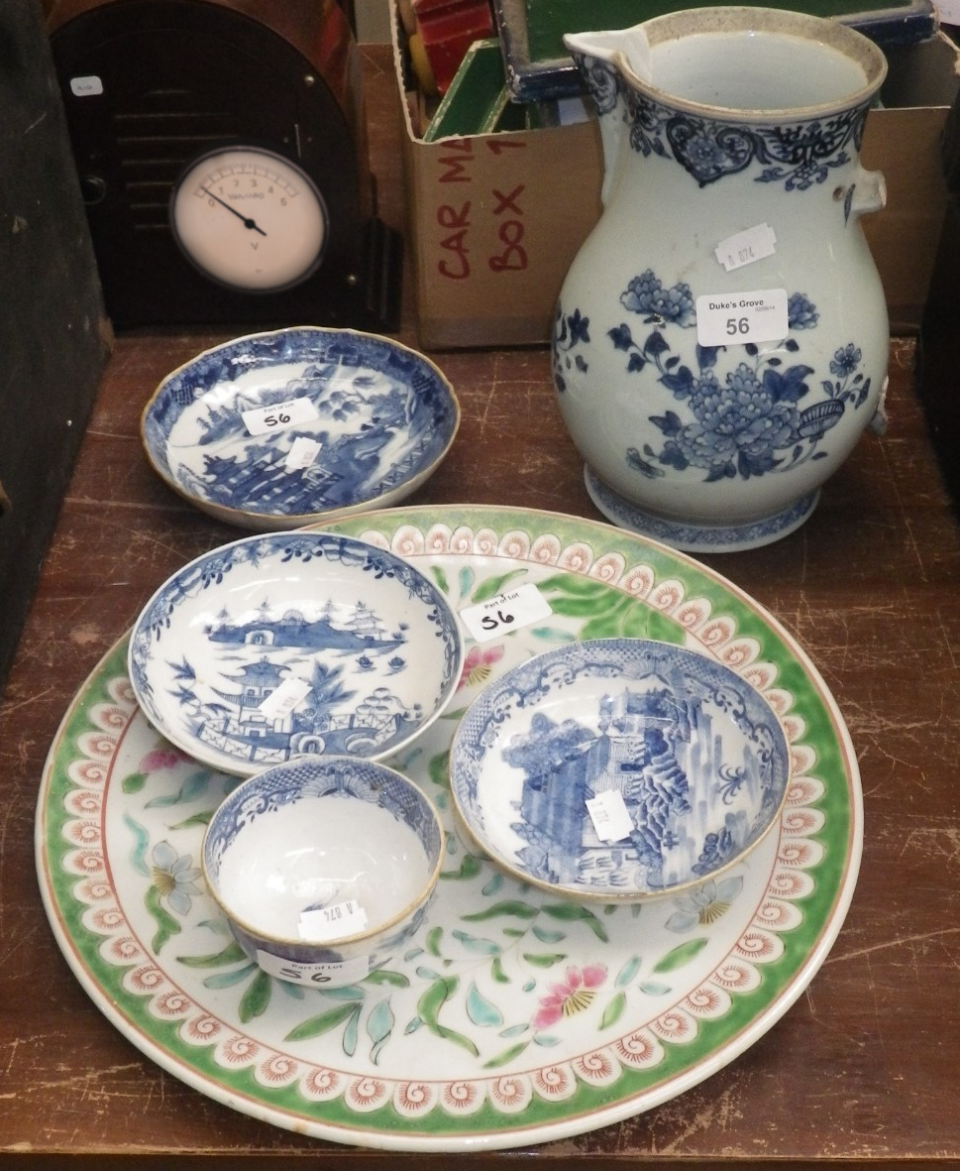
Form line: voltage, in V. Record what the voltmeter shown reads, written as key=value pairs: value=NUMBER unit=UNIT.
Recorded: value=0.5 unit=V
